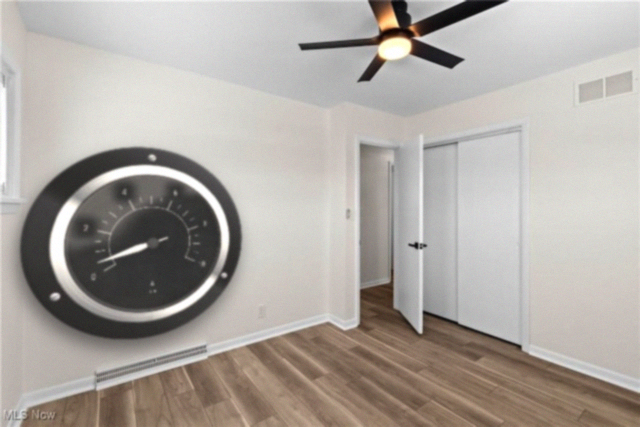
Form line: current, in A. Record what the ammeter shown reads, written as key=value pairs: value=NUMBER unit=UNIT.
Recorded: value=0.5 unit=A
